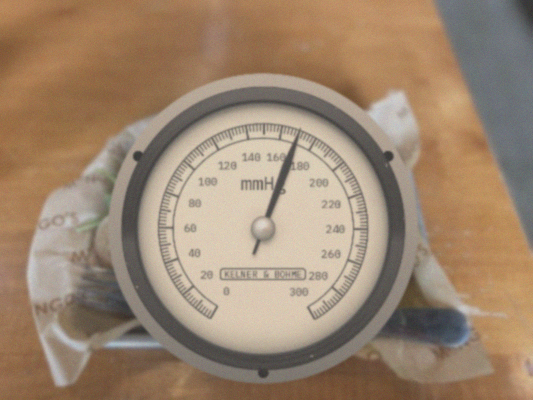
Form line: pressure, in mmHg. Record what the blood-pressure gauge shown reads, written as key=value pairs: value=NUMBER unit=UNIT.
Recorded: value=170 unit=mmHg
